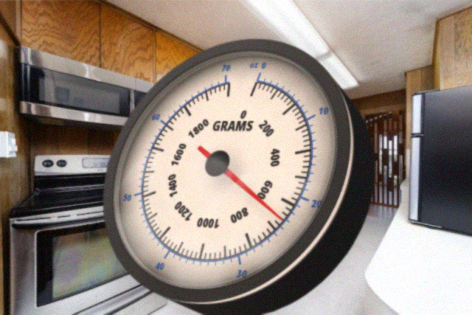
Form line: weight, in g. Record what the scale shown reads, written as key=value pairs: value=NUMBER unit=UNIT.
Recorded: value=660 unit=g
